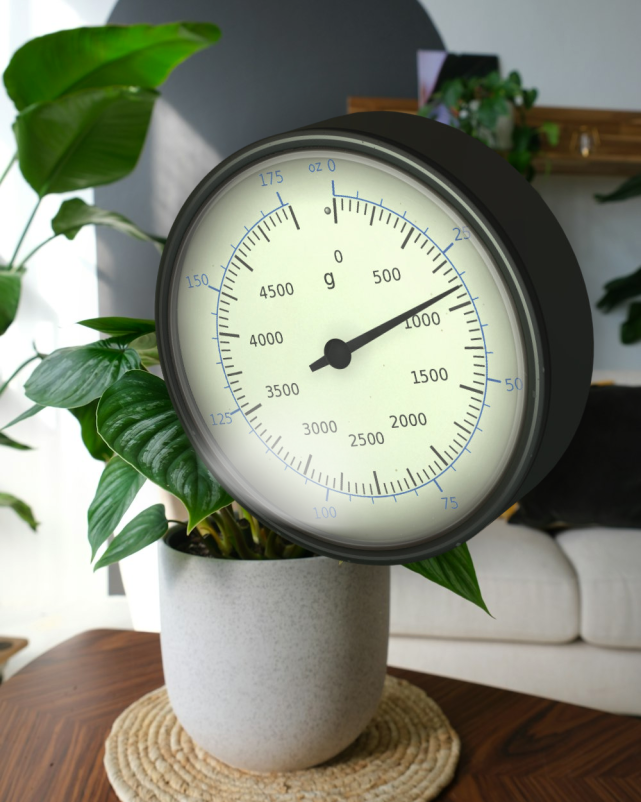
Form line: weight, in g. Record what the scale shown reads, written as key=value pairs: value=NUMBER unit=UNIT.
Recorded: value=900 unit=g
